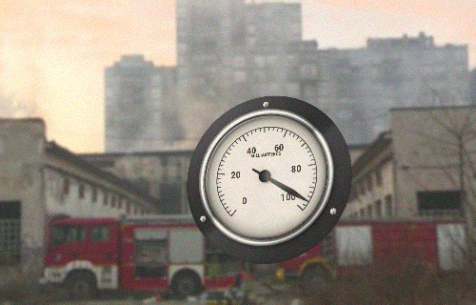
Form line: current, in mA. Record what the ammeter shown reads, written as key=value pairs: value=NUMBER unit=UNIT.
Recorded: value=96 unit=mA
